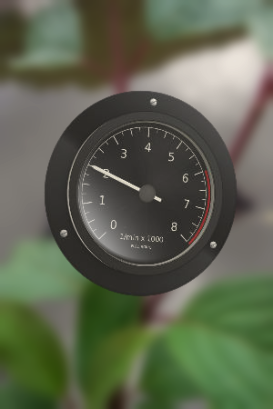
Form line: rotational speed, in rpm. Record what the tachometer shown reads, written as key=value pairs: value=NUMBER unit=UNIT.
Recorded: value=2000 unit=rpm
